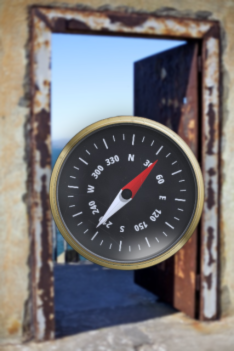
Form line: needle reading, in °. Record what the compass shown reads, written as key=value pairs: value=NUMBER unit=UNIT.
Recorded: value=35 unit=°
